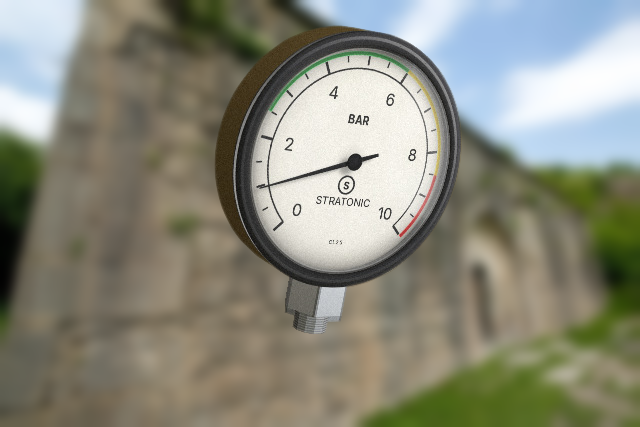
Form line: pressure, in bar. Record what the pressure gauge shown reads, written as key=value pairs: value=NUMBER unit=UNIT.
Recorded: value=1 unit=bar
